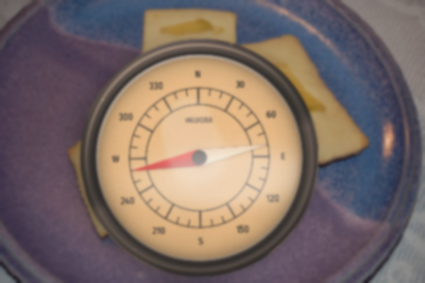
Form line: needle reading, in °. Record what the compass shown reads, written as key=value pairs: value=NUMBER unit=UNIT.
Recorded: value=260 unit=°
